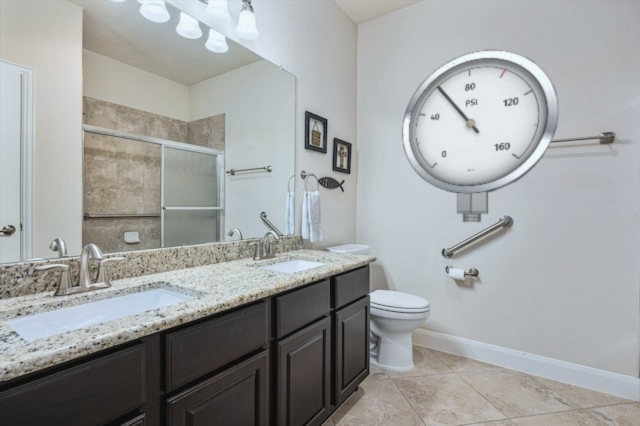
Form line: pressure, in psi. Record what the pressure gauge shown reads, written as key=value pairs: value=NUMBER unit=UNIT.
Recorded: value=60 unit=psi
